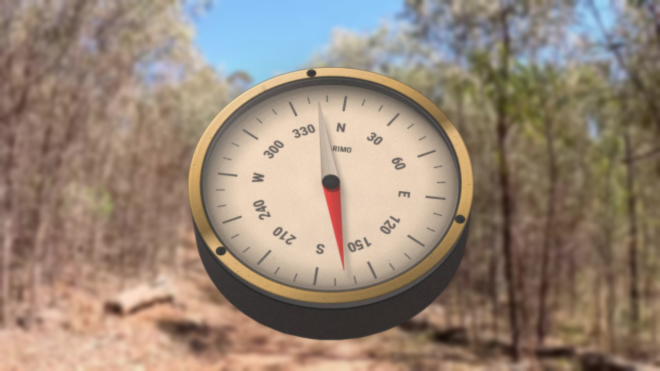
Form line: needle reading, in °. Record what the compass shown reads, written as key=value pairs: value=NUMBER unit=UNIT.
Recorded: value=165 unit=°
